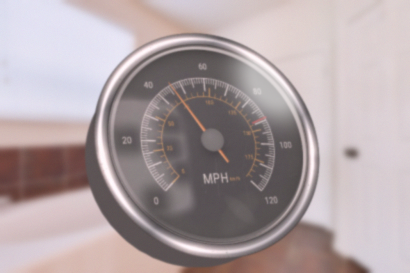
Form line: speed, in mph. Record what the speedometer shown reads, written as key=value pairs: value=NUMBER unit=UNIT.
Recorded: value=45 unit=mph
